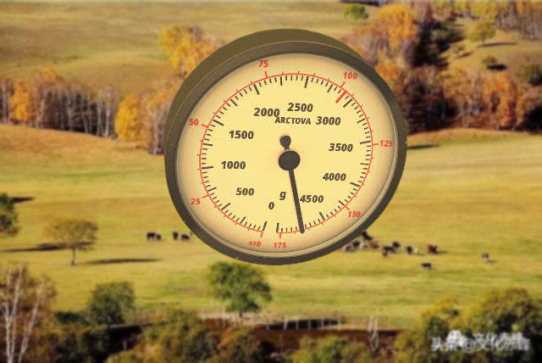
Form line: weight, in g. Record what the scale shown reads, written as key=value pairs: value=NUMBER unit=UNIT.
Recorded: value=4750 unit=g
